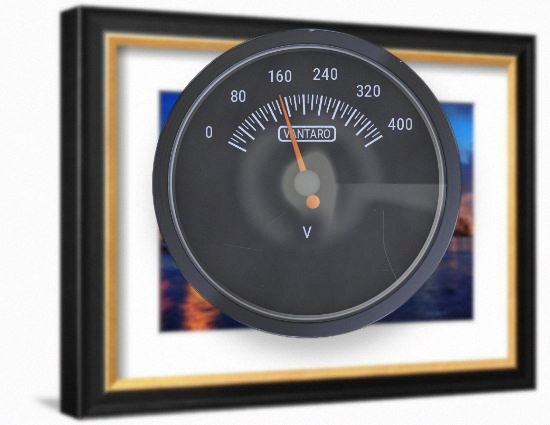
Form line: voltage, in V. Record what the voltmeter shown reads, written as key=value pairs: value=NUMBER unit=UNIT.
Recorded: value=150 unit=V
